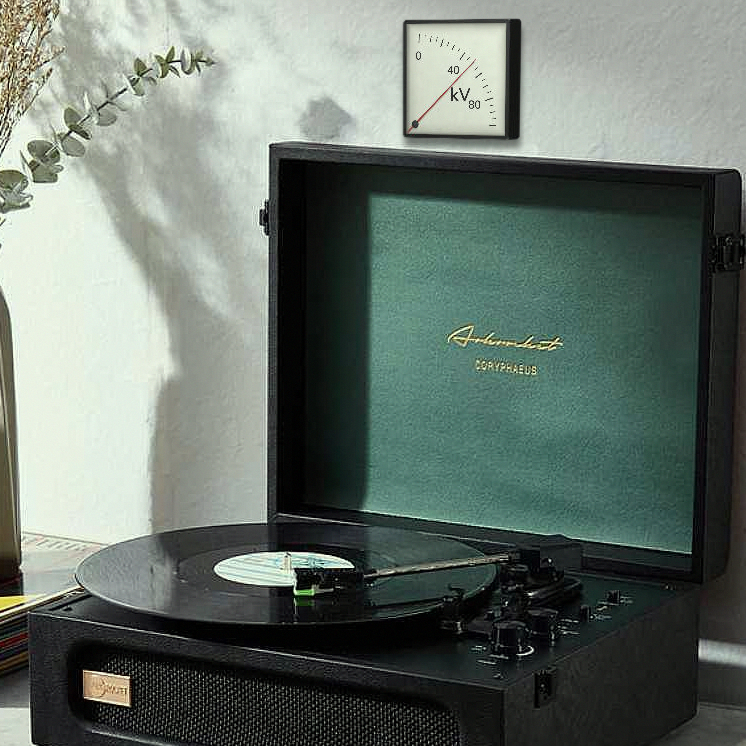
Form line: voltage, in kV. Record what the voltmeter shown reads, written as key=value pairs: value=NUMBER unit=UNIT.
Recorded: value=50 unit=kV
